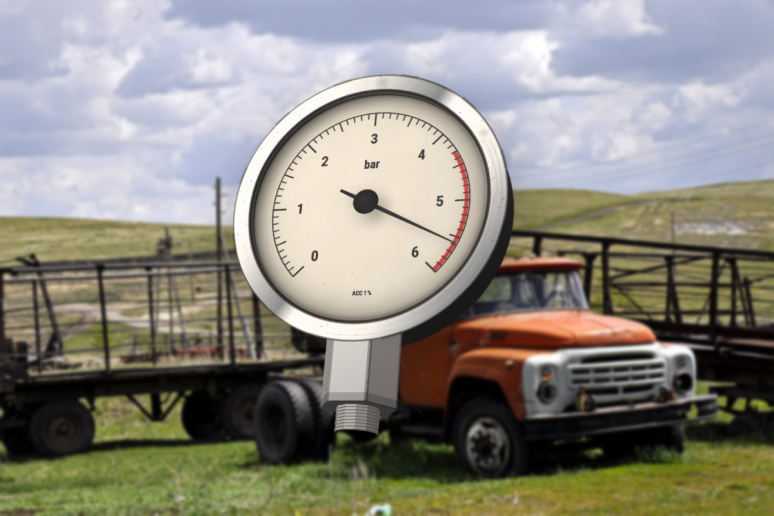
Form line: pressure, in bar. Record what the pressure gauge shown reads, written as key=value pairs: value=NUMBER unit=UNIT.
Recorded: value=5.6 unit=bar
